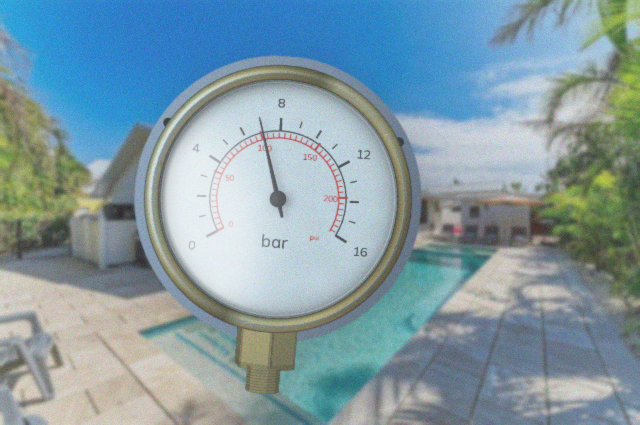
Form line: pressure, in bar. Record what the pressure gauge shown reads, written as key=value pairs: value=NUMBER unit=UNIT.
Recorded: value=7 unit=bar
